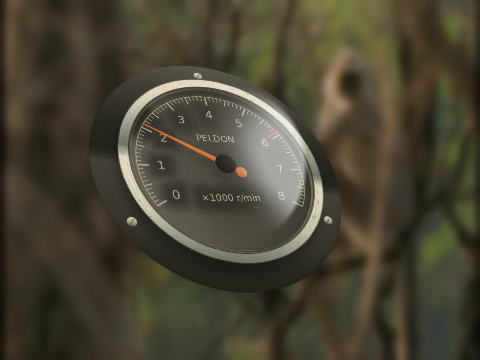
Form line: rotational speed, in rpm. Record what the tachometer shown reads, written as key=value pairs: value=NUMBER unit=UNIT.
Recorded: value=2000 unit=rpm
